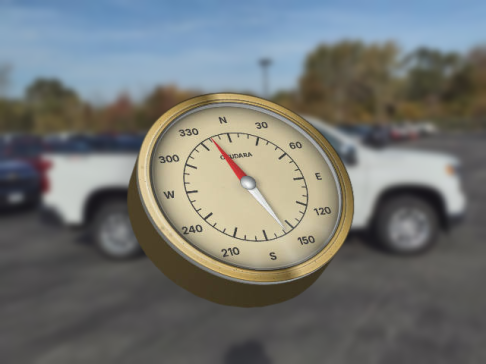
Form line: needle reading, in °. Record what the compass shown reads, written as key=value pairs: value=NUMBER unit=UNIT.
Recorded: value=340 unit=°
